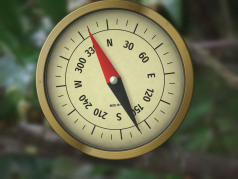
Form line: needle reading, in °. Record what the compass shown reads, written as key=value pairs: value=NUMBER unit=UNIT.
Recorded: value=340 unit=°
